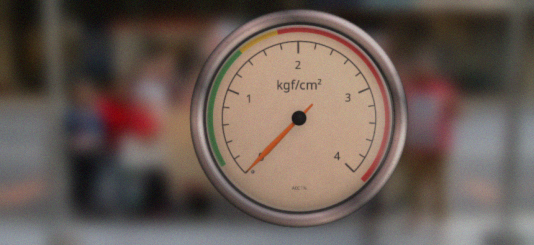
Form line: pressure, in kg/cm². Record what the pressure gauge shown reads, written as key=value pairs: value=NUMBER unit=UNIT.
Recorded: value=0 unit=kg/cm²
